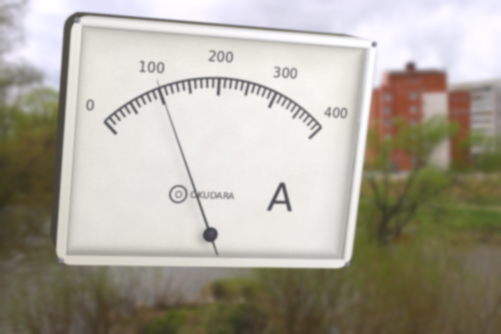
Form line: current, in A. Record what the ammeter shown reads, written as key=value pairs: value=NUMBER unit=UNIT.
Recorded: value=100 unit=A
